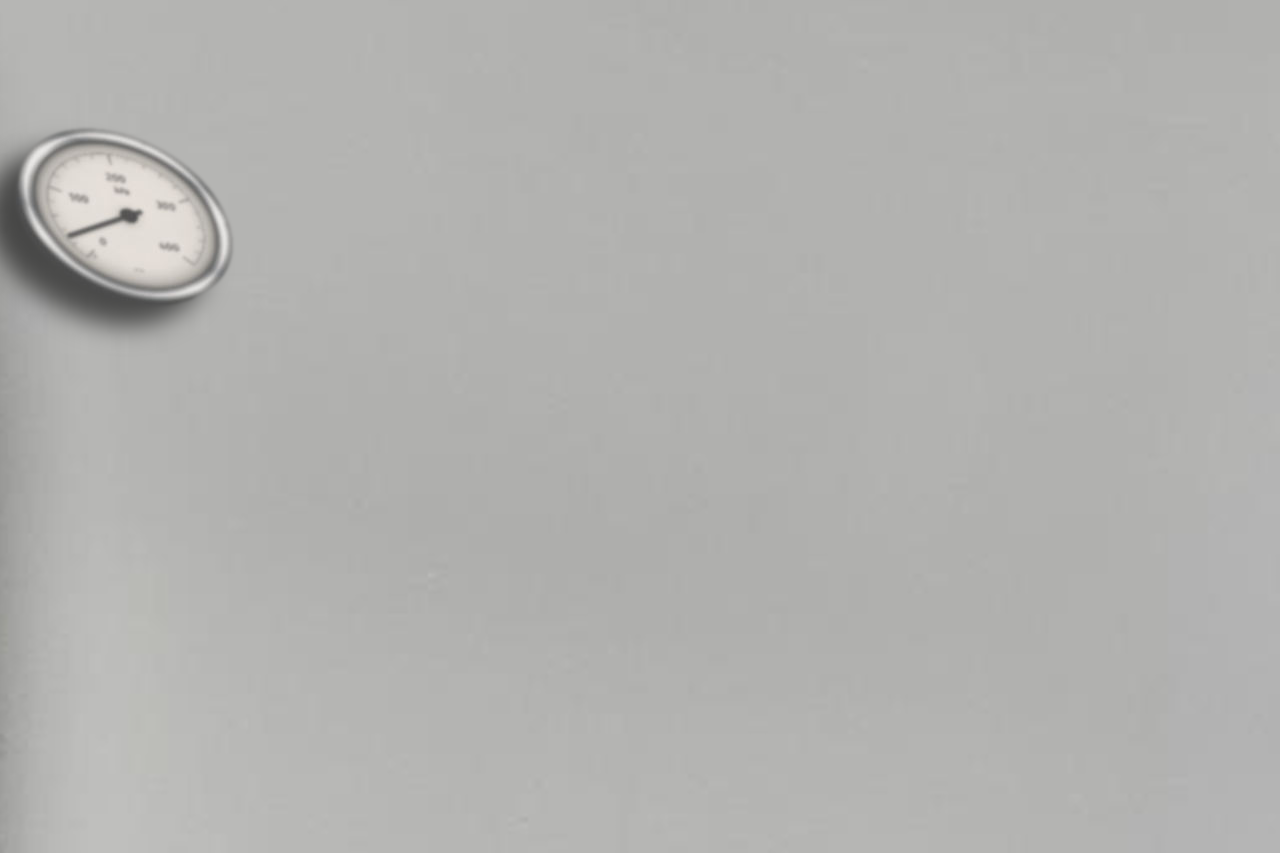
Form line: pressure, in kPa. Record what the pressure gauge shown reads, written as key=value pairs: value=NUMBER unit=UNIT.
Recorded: value=30 unit=kPa
